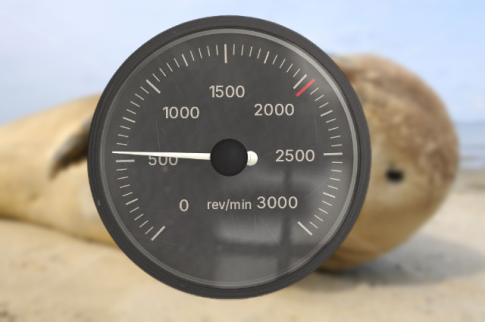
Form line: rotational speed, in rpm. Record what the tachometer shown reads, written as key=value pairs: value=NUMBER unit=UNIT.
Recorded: value=550 unit=rpm
